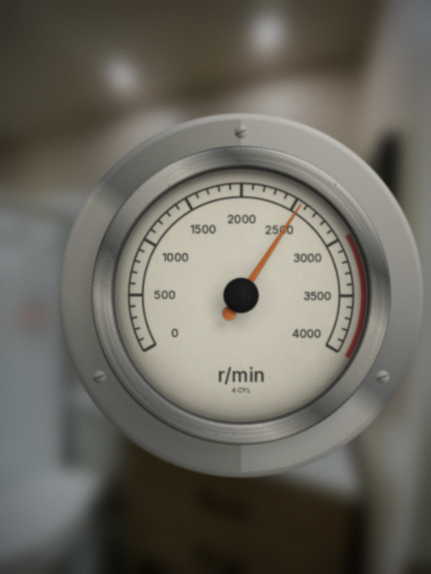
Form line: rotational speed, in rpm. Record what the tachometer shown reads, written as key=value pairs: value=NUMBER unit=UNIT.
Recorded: value=2550 unit=rpm
